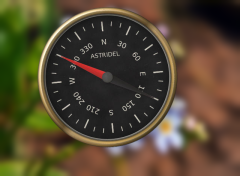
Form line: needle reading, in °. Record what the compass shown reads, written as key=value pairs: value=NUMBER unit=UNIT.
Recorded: value=300 unit=°
